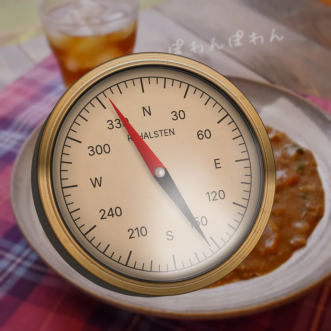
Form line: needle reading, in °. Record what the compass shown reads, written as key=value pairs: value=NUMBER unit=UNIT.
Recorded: value=335 unit=°
